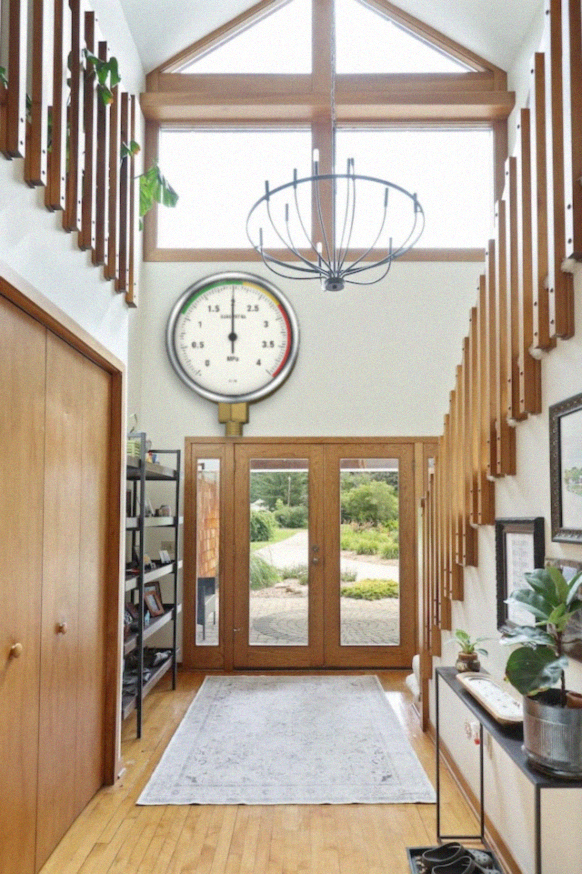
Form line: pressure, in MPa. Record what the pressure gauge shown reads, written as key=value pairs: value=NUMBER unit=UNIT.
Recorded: value=2 unit=MPa
